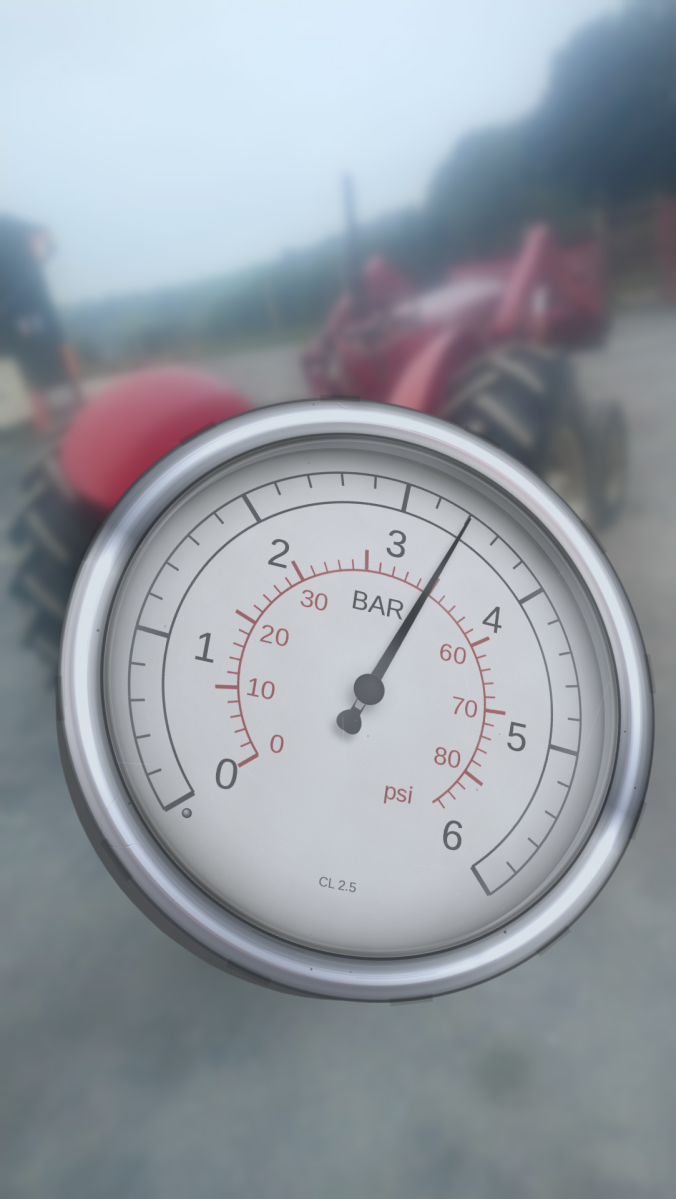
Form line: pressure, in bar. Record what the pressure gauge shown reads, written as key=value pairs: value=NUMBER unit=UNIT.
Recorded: value=3.4 unit=bar
